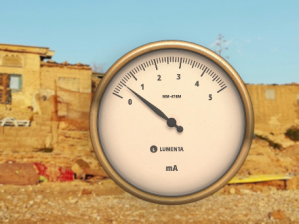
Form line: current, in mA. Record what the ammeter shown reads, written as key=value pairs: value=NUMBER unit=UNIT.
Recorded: value=0.5 unit=mA
